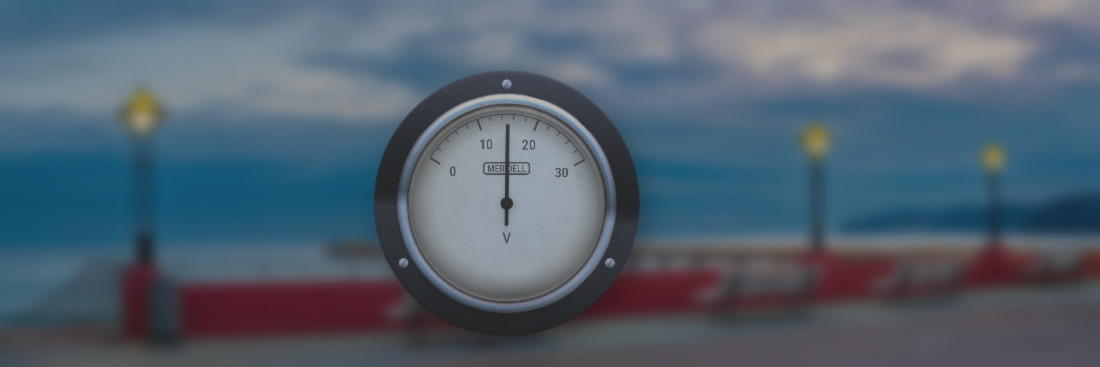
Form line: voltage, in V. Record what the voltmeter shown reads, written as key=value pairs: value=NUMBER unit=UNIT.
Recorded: value=15 unit=V
